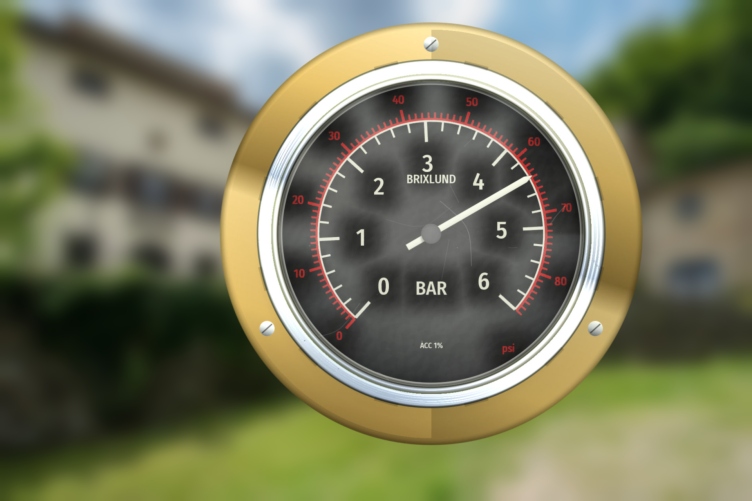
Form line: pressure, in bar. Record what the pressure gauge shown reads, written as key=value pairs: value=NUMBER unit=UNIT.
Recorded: value=4.4 unit=bar
